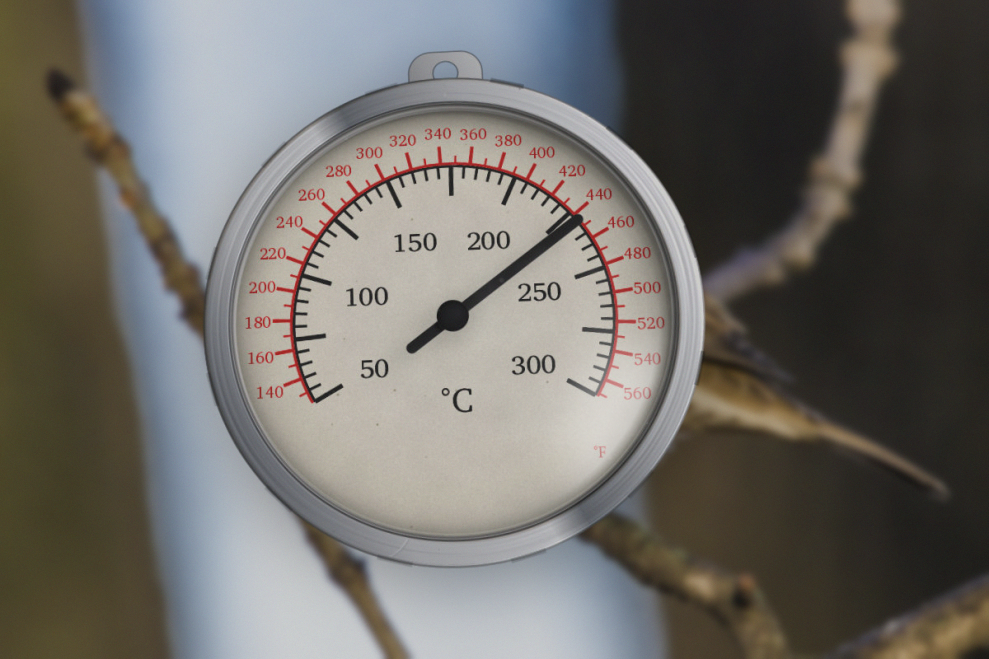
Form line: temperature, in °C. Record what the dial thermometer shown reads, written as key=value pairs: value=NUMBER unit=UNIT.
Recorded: value=230 unit=°C
